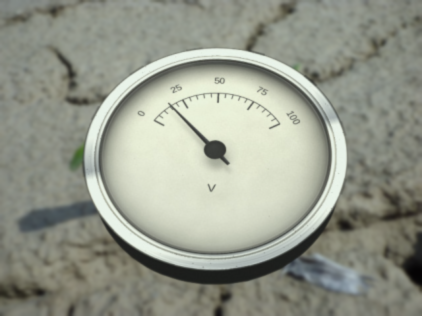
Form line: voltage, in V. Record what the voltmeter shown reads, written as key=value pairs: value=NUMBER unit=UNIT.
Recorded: value=15 unit=V
